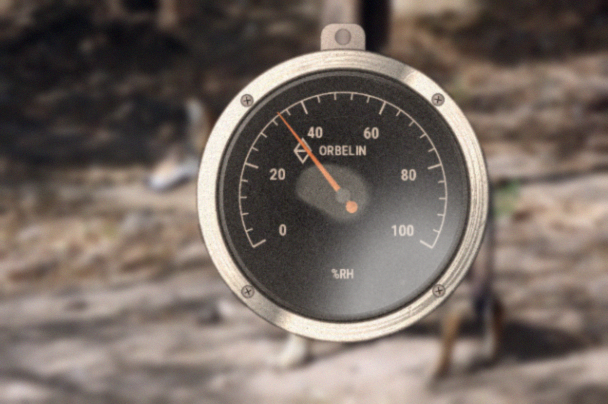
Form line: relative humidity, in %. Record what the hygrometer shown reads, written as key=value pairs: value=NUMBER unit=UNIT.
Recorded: value=34 unit=%
